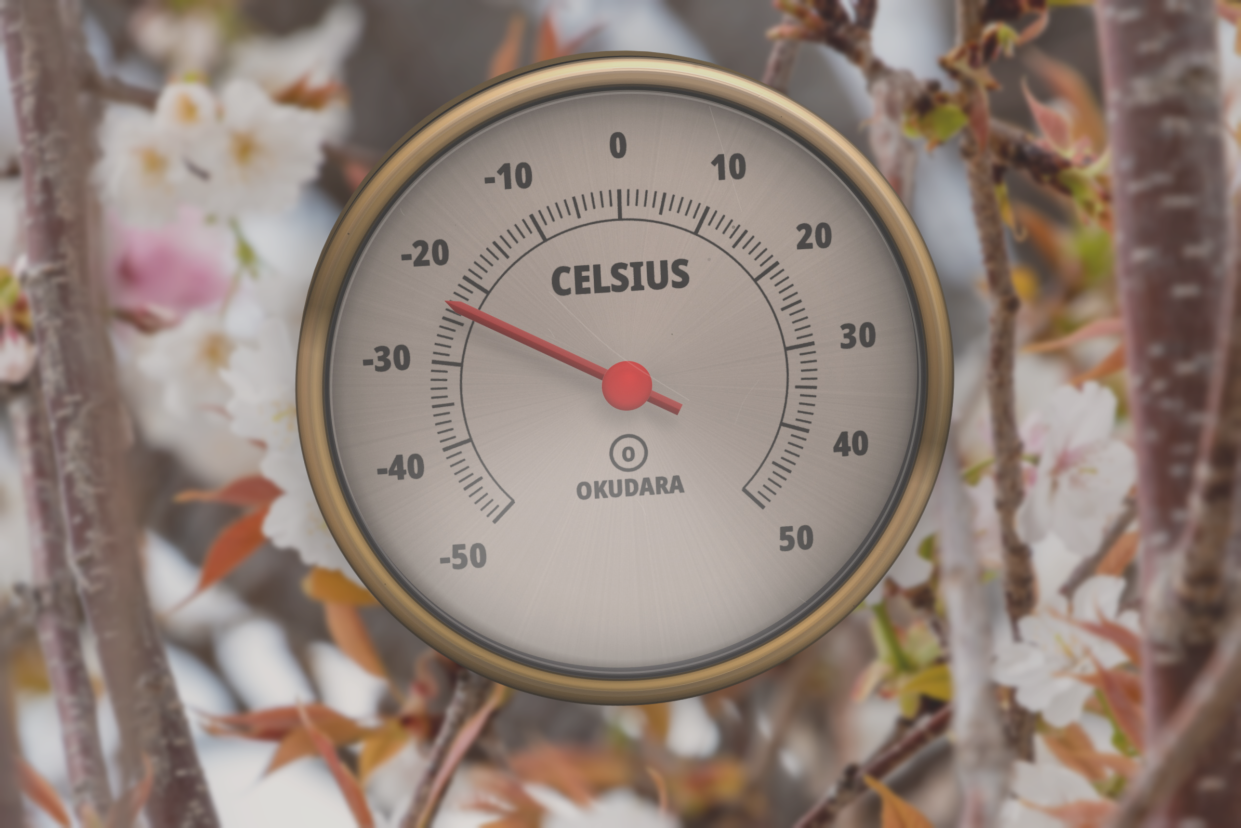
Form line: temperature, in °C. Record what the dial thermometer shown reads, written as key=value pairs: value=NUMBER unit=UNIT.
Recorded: value=-23 unit=°C
